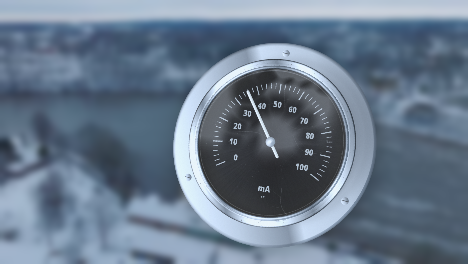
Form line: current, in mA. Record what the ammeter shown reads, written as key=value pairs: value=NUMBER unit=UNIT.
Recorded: value=36 unit=mA
